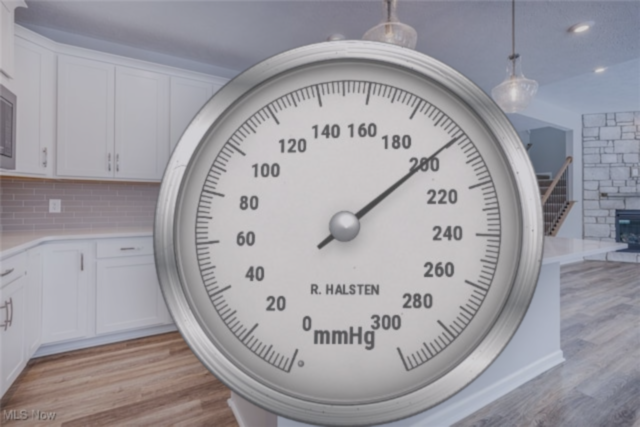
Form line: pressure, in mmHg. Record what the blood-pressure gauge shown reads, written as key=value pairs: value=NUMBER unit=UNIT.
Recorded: value=200 unit=mmHg
